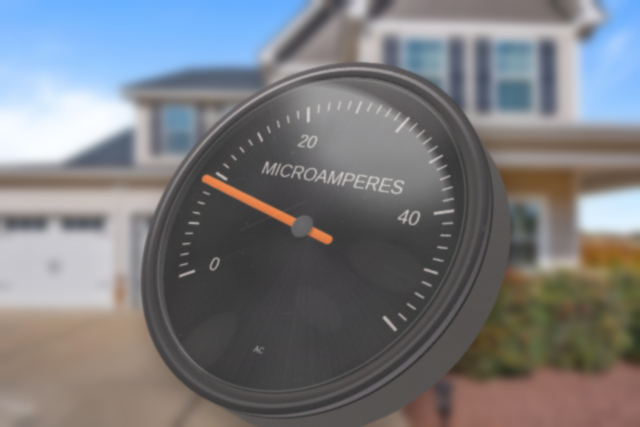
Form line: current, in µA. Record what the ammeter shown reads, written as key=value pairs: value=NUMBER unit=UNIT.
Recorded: value=9 unit=µA
